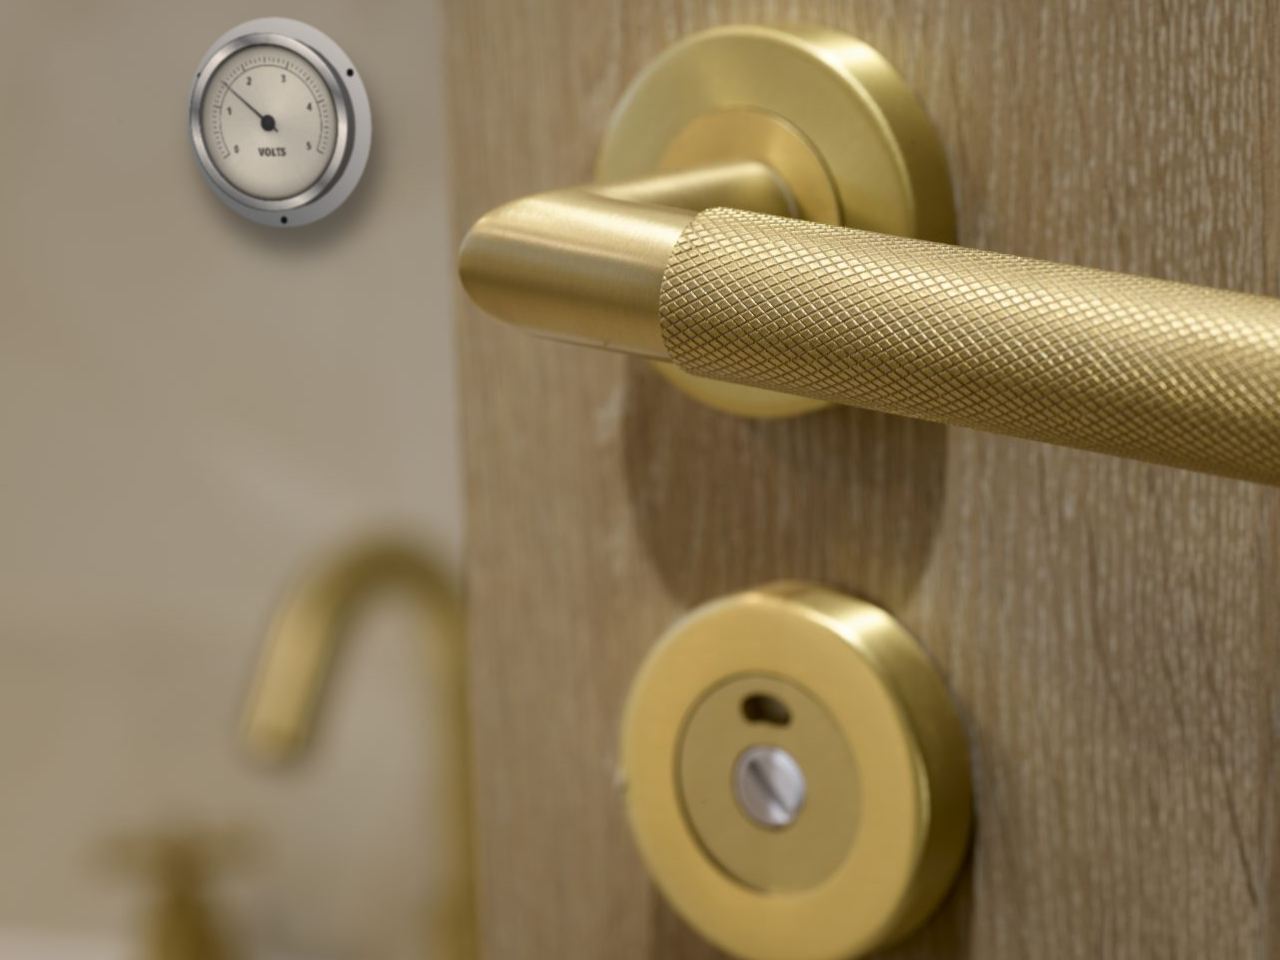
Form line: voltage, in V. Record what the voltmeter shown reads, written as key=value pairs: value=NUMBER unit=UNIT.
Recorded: value=1.5 unit=V
